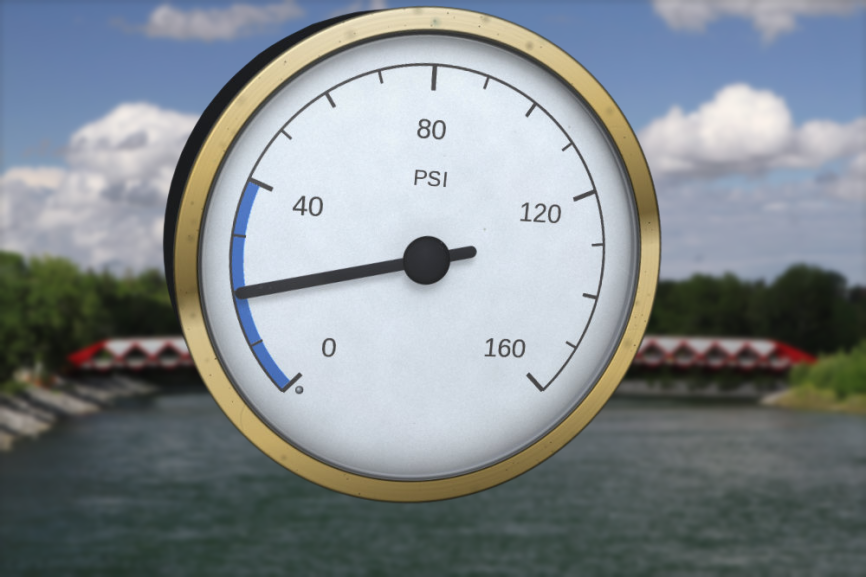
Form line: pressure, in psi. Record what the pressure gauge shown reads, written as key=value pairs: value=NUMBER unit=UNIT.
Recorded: value=20 unit=psi
